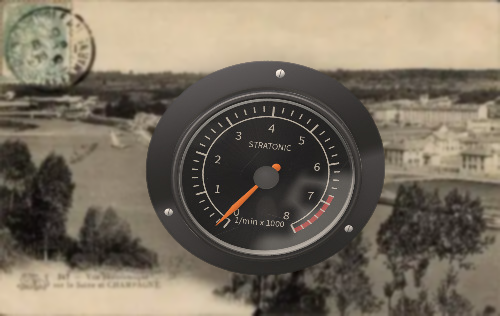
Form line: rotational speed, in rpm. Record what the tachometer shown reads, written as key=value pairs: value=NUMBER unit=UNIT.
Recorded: value=200 unit=rpm
